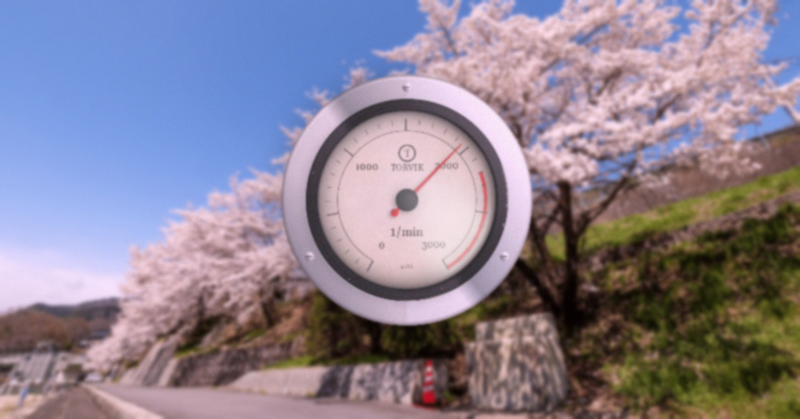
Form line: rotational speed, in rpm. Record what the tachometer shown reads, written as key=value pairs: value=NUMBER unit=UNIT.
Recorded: value=1950 unit=rpm
